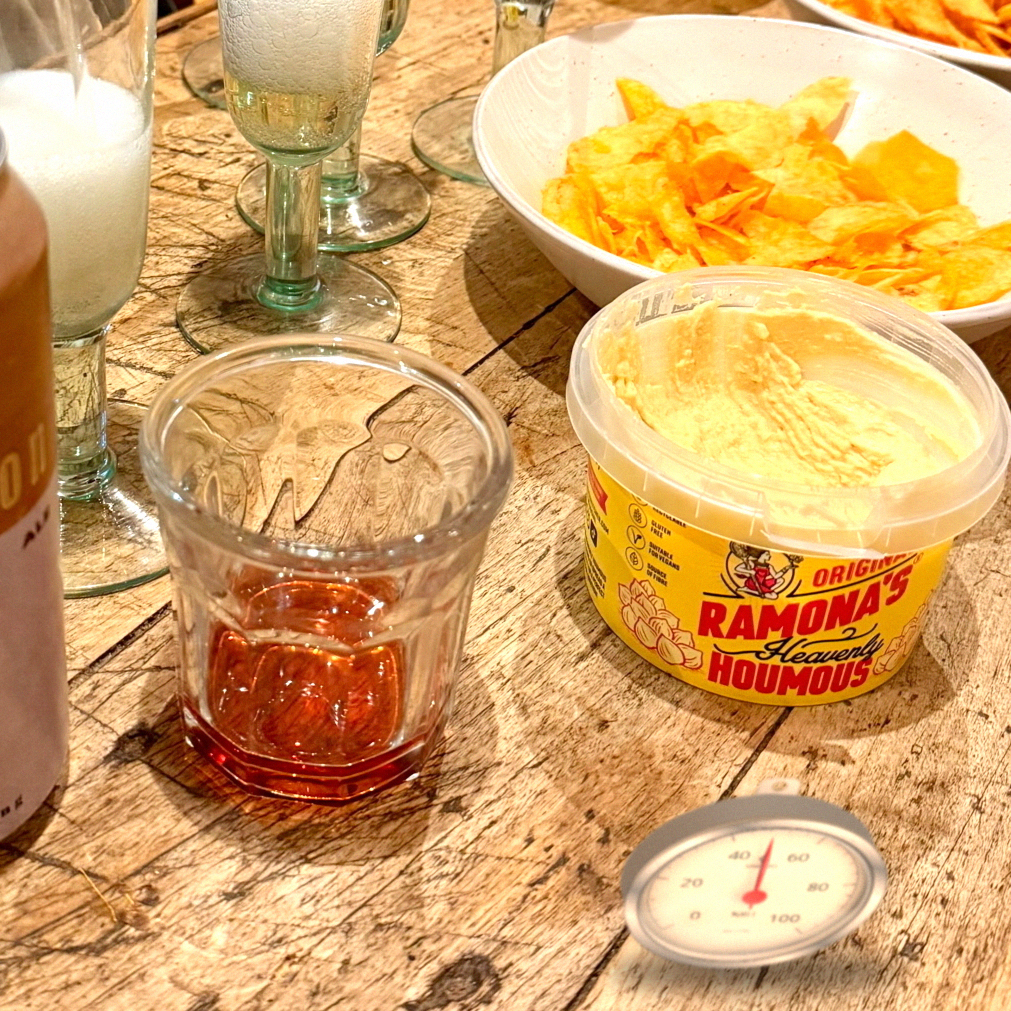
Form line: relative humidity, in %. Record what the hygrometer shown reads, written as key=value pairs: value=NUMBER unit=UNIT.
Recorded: value=48 unit=%
